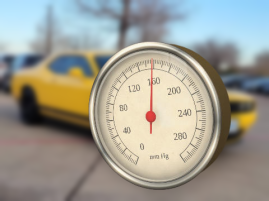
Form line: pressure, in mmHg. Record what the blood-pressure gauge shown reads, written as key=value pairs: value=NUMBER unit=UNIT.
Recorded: value=160 unit=mmHg
